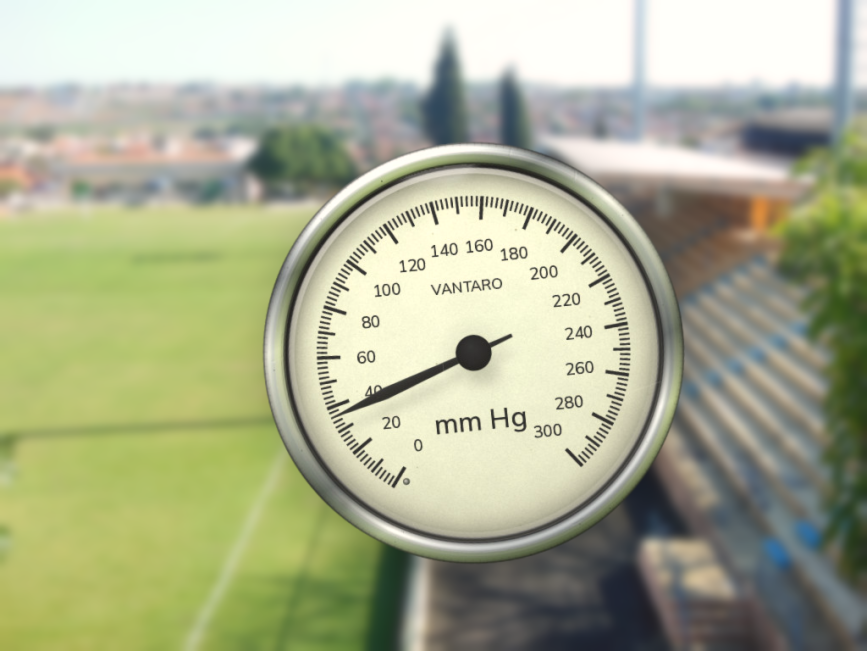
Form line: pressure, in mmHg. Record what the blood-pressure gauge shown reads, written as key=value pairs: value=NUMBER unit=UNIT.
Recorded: value=36 unit=mmHg
